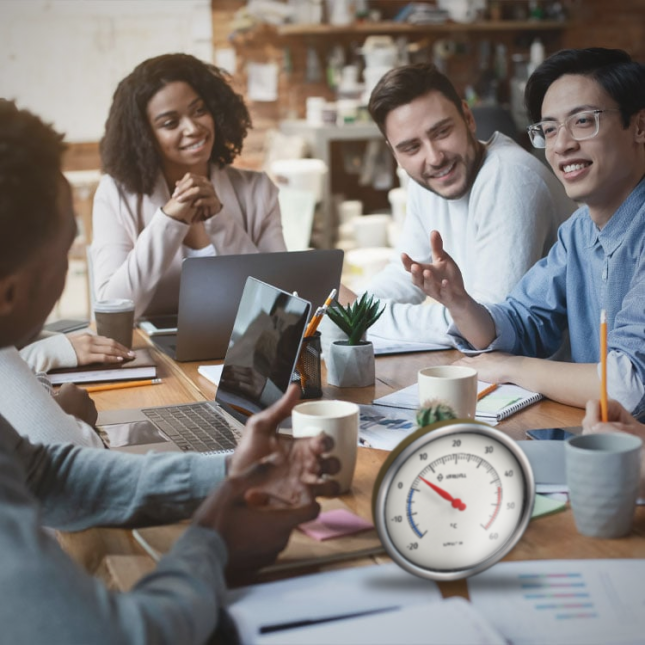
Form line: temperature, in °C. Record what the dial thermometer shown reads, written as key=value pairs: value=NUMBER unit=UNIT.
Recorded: value=5 unit=°C
